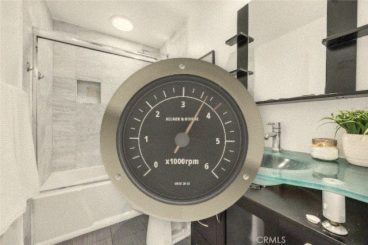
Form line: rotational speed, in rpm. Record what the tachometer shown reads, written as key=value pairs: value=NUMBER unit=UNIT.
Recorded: value=3625 unit=rpm
